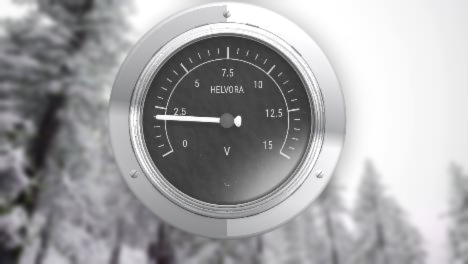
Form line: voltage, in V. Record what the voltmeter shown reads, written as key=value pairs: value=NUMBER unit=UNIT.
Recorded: value=2 unit=V
